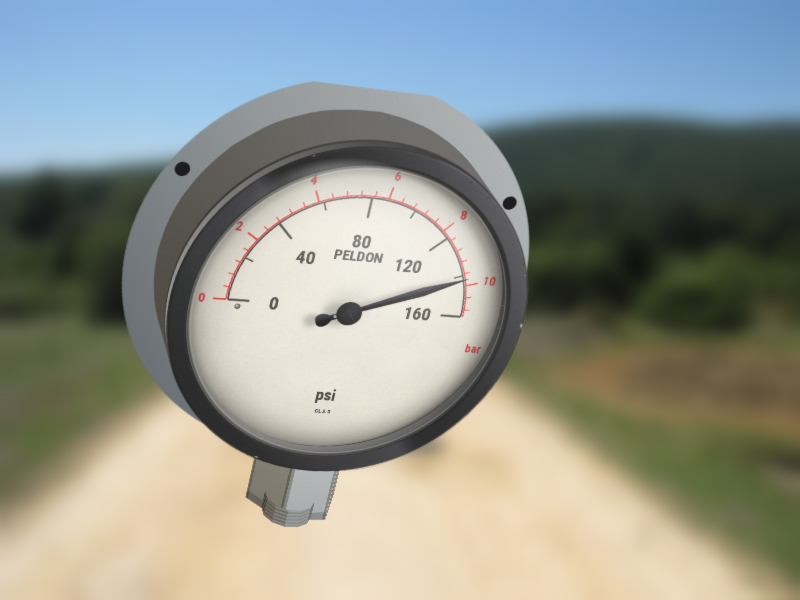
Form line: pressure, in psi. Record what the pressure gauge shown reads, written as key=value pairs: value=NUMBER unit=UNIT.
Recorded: value=140 unit=psi
